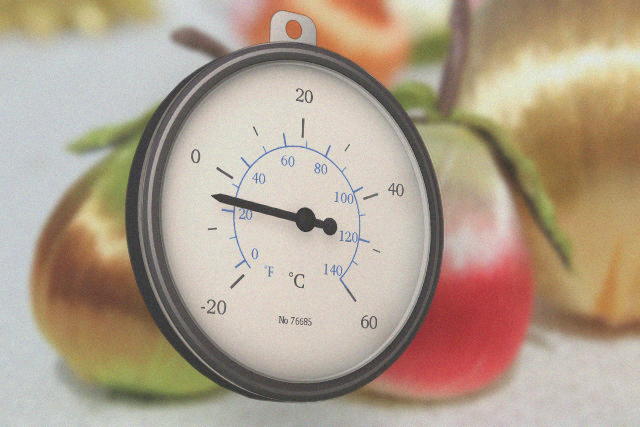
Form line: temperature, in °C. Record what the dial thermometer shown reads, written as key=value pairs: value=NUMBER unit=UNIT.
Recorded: value=-5 unit=°C
